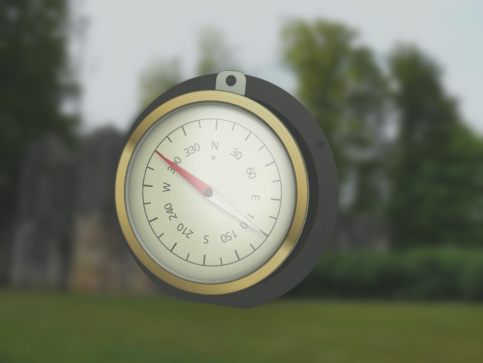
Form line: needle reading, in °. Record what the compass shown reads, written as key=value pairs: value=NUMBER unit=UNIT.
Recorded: value=300 unit=°
